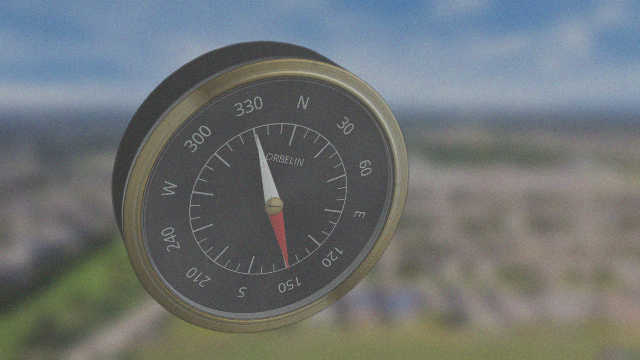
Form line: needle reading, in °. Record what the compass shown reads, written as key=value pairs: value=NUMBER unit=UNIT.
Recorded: value=150 unit=°
